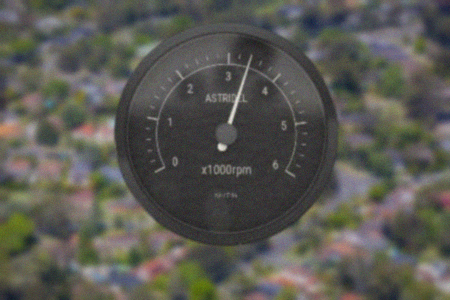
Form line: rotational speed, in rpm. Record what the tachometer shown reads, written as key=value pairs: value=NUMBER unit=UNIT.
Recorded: value=3400 unit=rpm
